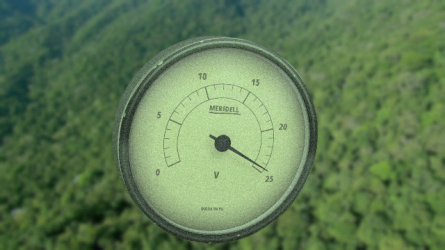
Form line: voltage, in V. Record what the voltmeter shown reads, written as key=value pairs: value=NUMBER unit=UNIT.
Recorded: value=24.5 unit=V
